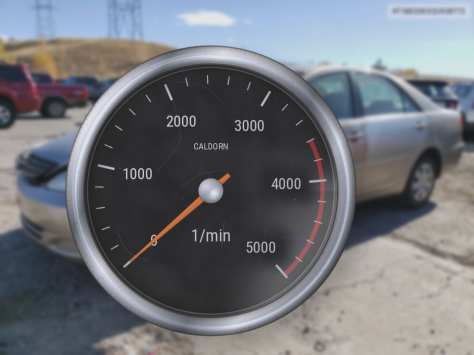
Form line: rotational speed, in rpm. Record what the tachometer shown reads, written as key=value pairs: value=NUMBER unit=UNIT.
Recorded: value=0 unit=rpm
